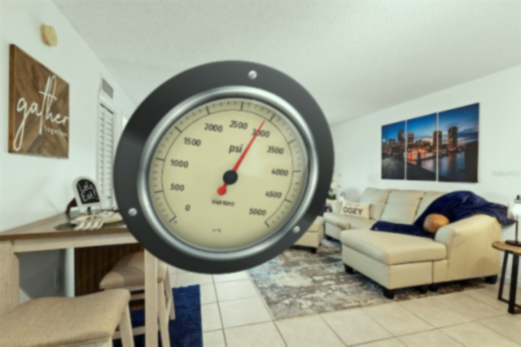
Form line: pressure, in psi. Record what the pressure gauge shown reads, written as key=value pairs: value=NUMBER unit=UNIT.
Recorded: value=2900 unit=psi
